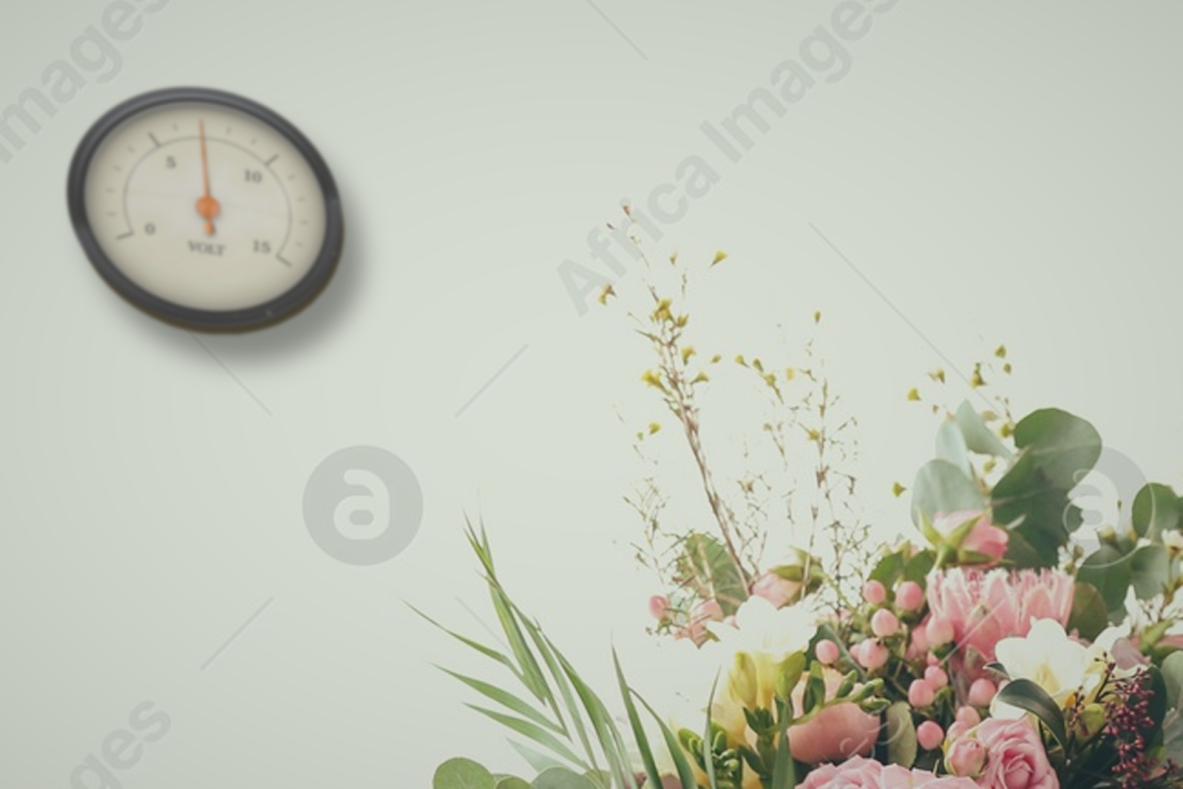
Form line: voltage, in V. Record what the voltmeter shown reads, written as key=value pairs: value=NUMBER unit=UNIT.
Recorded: value=7 unit=V
